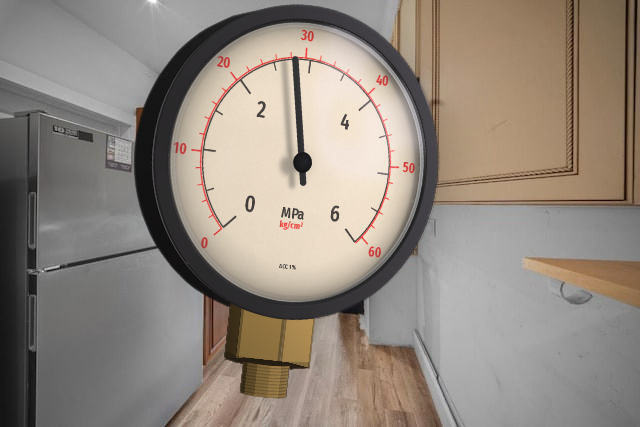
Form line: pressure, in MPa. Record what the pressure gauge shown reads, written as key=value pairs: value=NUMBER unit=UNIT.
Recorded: value=2.75 unit=MPa
